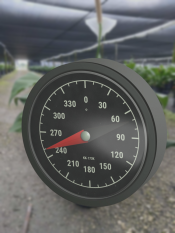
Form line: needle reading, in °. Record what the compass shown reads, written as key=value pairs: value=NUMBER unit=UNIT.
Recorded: value=250 unit=°
